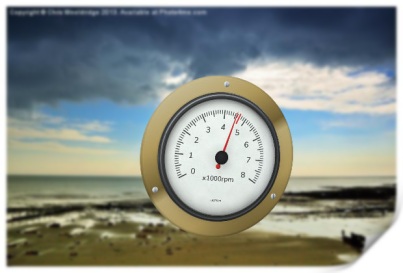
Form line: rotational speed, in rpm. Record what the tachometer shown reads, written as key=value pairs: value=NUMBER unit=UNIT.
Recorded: value=4500 unit=rpm
